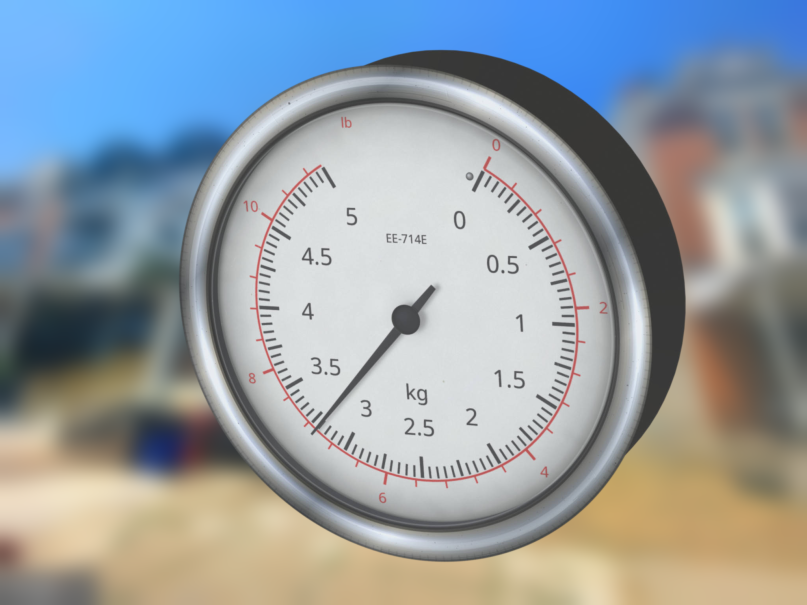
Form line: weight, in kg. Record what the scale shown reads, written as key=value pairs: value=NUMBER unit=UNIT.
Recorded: value=3.2 unit=kg
